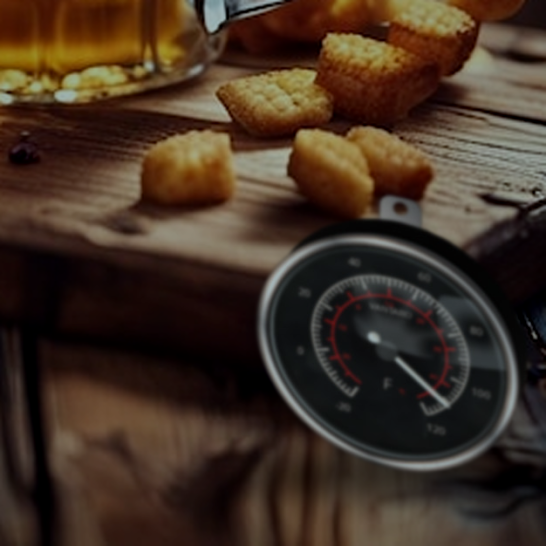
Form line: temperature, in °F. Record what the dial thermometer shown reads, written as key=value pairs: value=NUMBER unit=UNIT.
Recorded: value=110 unit=°F
